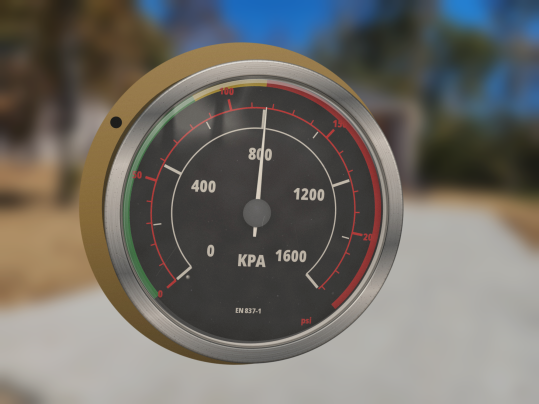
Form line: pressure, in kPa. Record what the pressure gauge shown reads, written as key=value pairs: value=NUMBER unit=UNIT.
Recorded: value=800 unit=kPa
